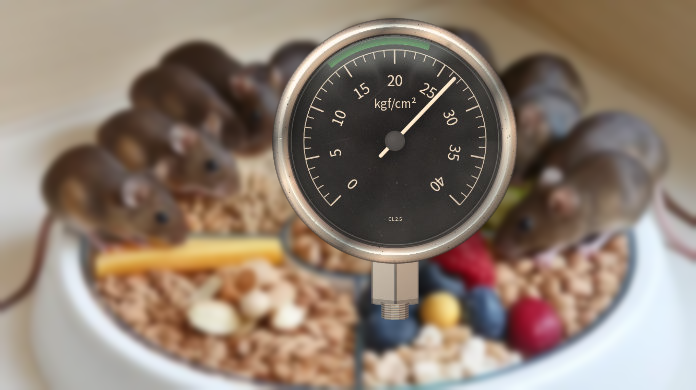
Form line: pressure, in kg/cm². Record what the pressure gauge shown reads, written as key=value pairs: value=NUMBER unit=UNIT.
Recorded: value=26.5 unit=kg/cm²
